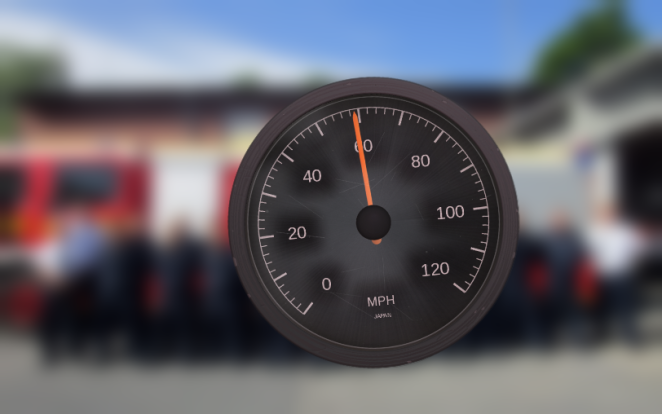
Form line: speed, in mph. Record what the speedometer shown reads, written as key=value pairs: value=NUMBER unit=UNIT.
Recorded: value=59 unit=mph
